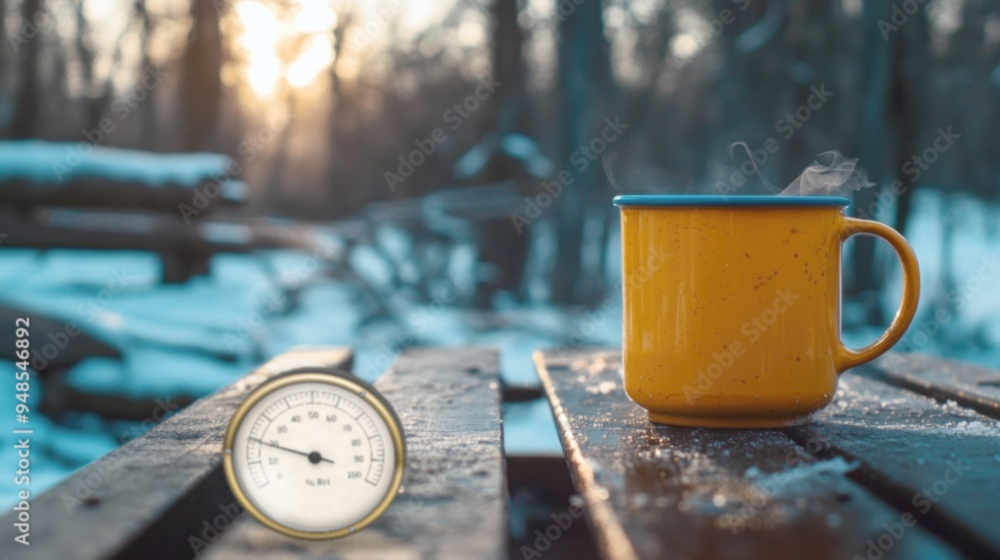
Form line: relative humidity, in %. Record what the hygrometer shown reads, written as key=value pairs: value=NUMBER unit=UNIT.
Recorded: value=20 unit=%
